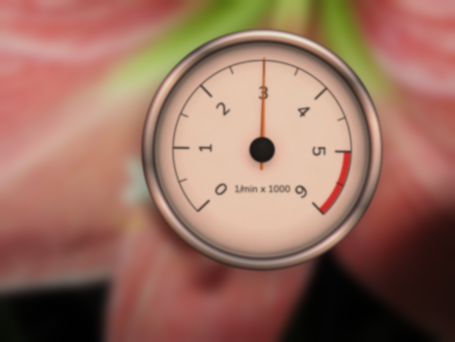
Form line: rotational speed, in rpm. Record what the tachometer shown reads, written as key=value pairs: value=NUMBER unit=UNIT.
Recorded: value=3000 unit=rpm
